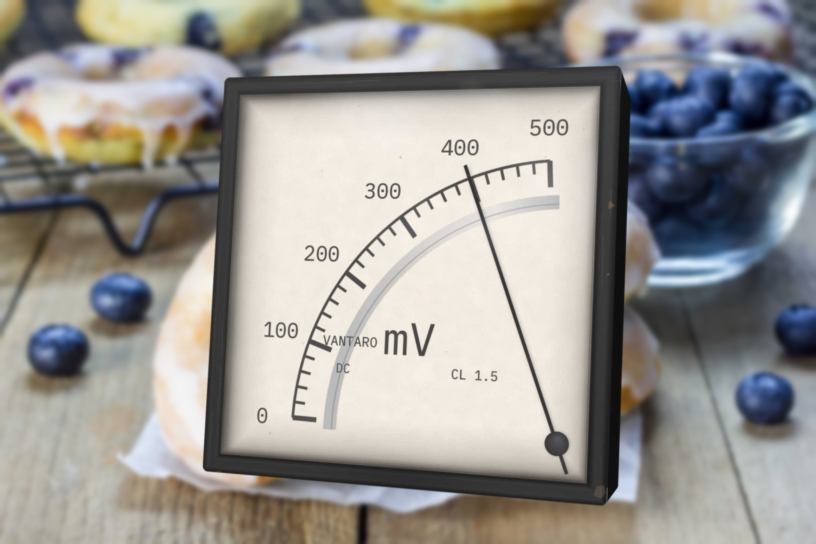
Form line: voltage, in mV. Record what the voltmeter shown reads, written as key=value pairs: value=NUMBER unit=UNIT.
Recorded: value=400 unit=mV
